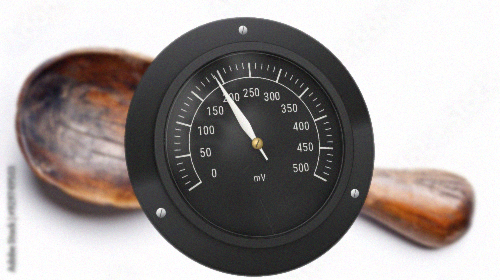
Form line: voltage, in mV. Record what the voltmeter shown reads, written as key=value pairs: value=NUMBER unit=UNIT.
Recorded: value=190 unit=mV
